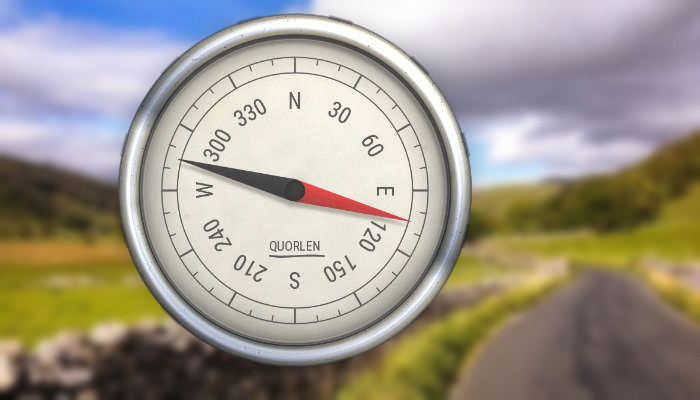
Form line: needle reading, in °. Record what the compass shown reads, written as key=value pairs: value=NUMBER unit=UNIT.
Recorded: value=105 unit=°
